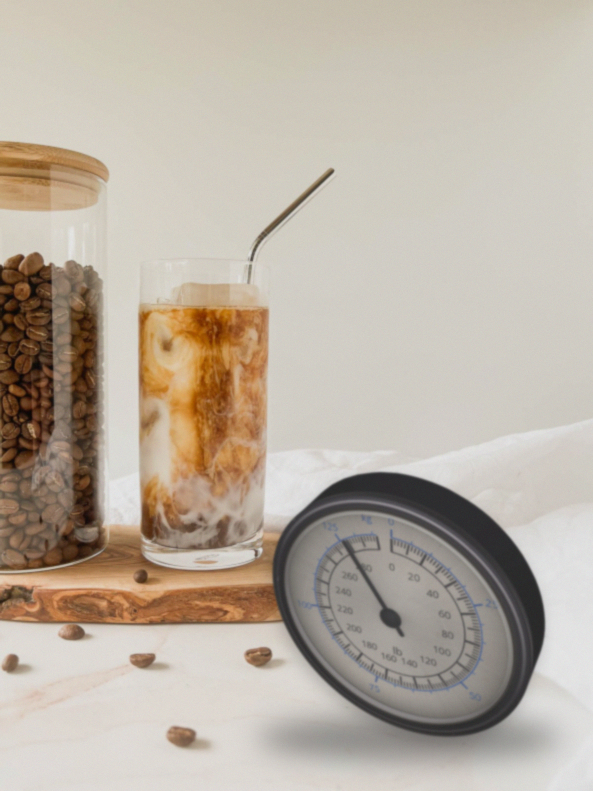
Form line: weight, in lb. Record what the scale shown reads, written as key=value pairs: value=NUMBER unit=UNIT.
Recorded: value=280 unit=lb
